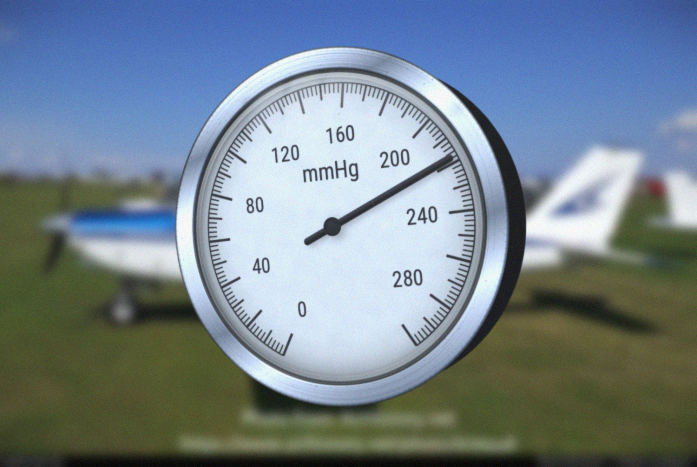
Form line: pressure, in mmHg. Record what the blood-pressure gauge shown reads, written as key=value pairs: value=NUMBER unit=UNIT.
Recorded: value=218 unit=mmHg
